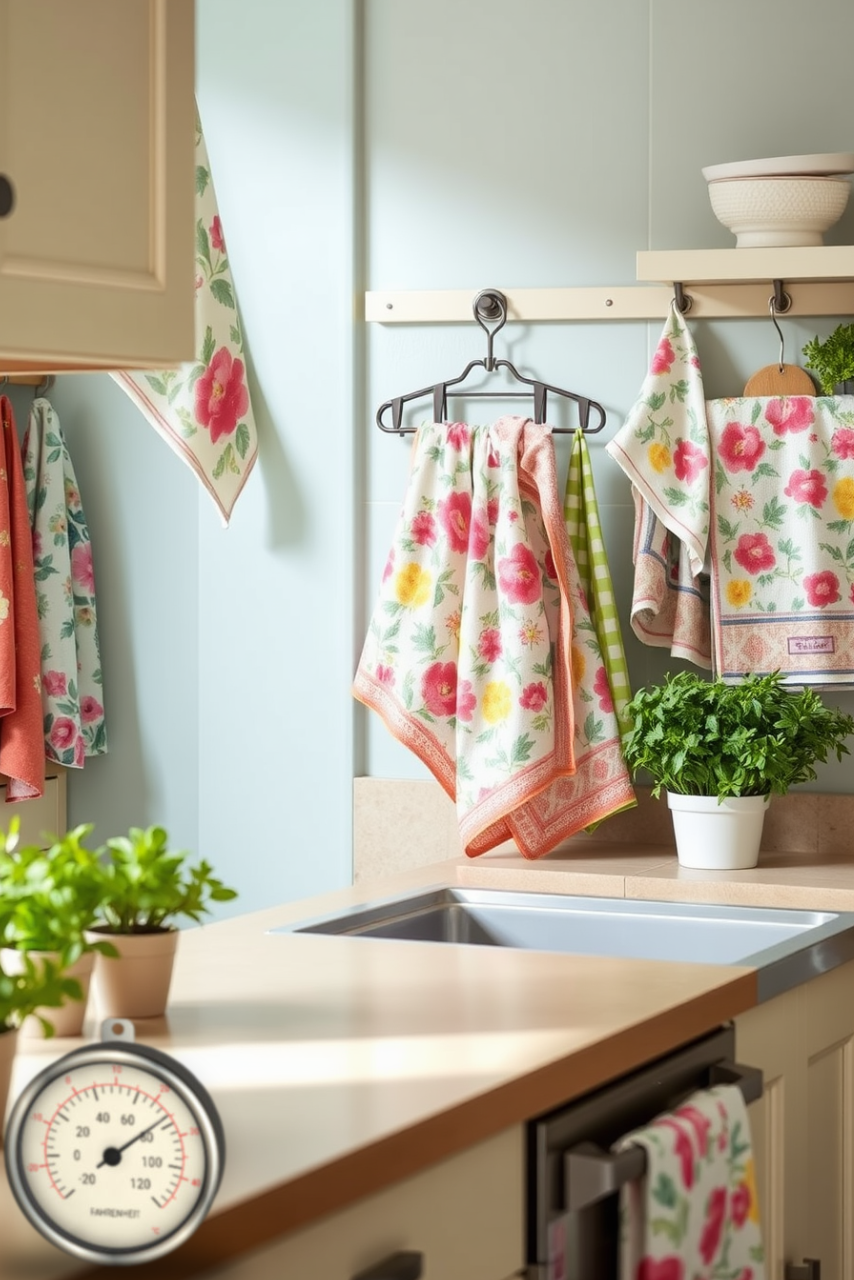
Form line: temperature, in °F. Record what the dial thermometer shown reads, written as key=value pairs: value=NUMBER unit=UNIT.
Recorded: value=76 unit=°F
